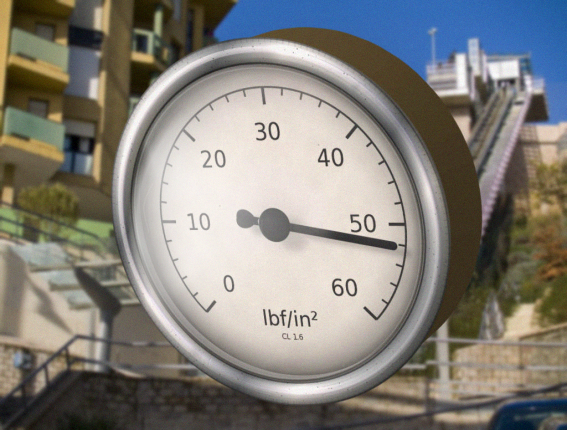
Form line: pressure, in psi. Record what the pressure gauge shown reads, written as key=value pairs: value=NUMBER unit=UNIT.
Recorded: value=52 unit=psi
